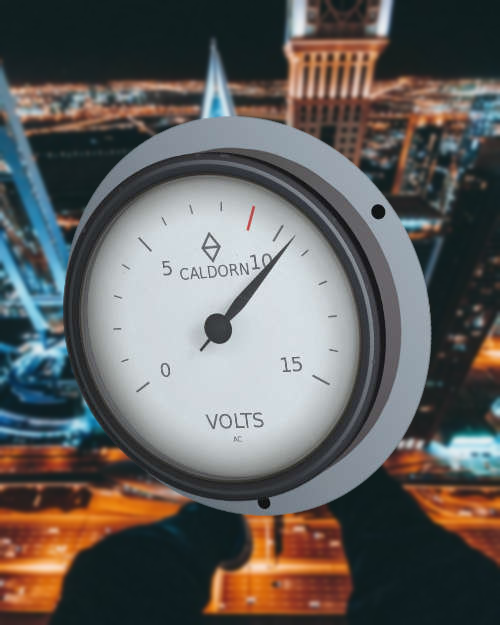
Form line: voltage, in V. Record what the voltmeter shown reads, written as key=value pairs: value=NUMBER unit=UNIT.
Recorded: value=10.5 unit=V
